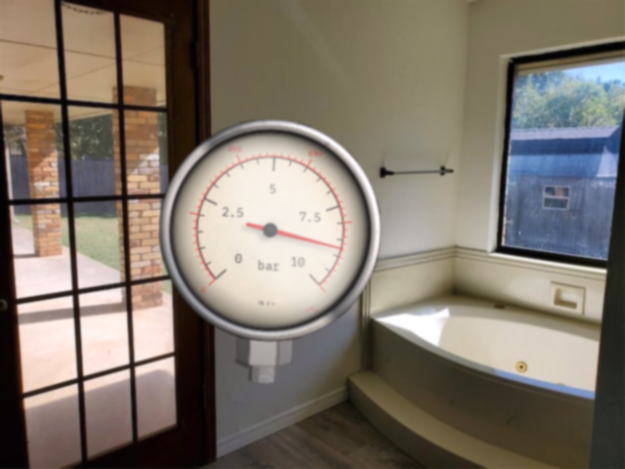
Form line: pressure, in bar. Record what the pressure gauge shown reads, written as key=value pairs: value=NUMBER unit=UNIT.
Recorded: value=8.75 unit=bar
